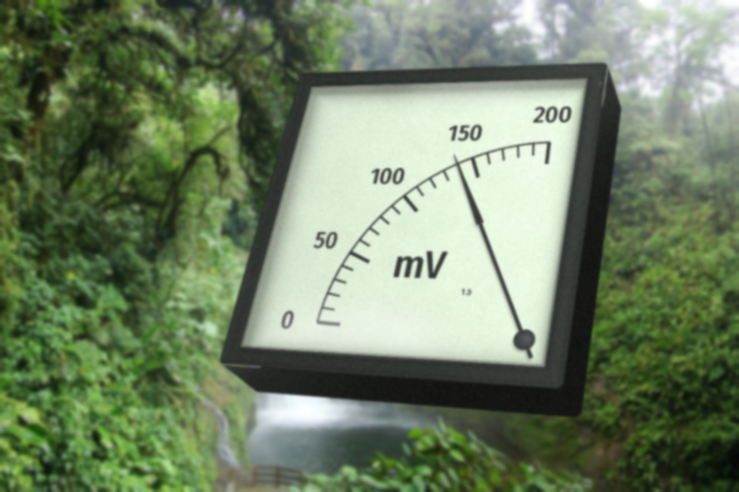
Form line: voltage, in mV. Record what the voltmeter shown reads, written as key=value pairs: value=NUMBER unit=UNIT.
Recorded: value=140 unit=mV
